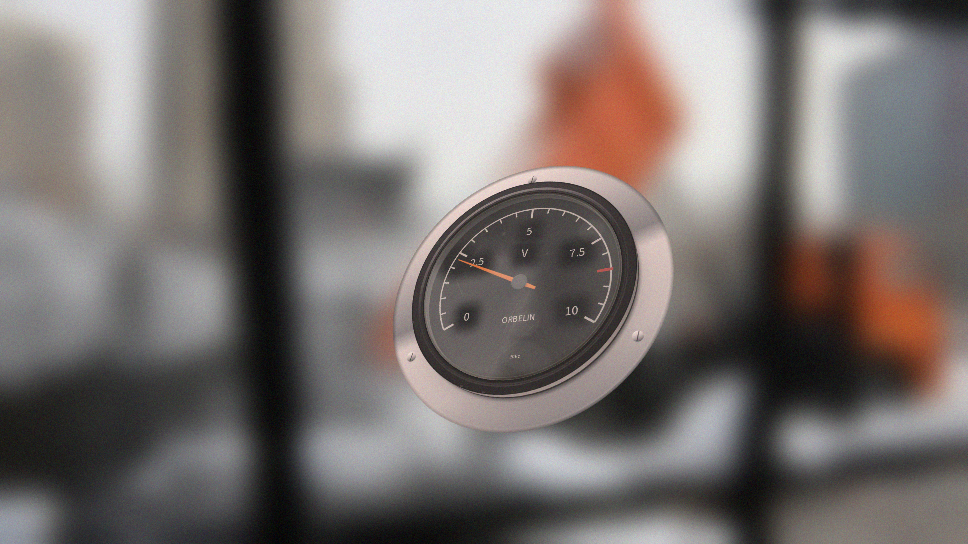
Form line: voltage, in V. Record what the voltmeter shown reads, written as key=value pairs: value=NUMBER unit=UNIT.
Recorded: value=2.25 unit=V
